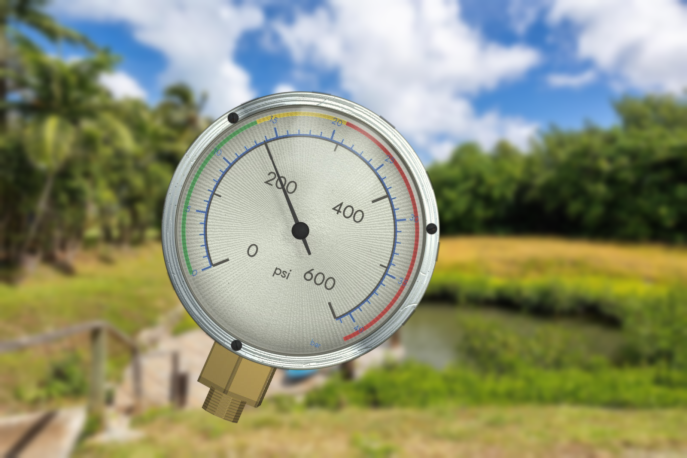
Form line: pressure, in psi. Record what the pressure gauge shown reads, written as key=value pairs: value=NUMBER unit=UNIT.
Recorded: value=200 unit=psi
